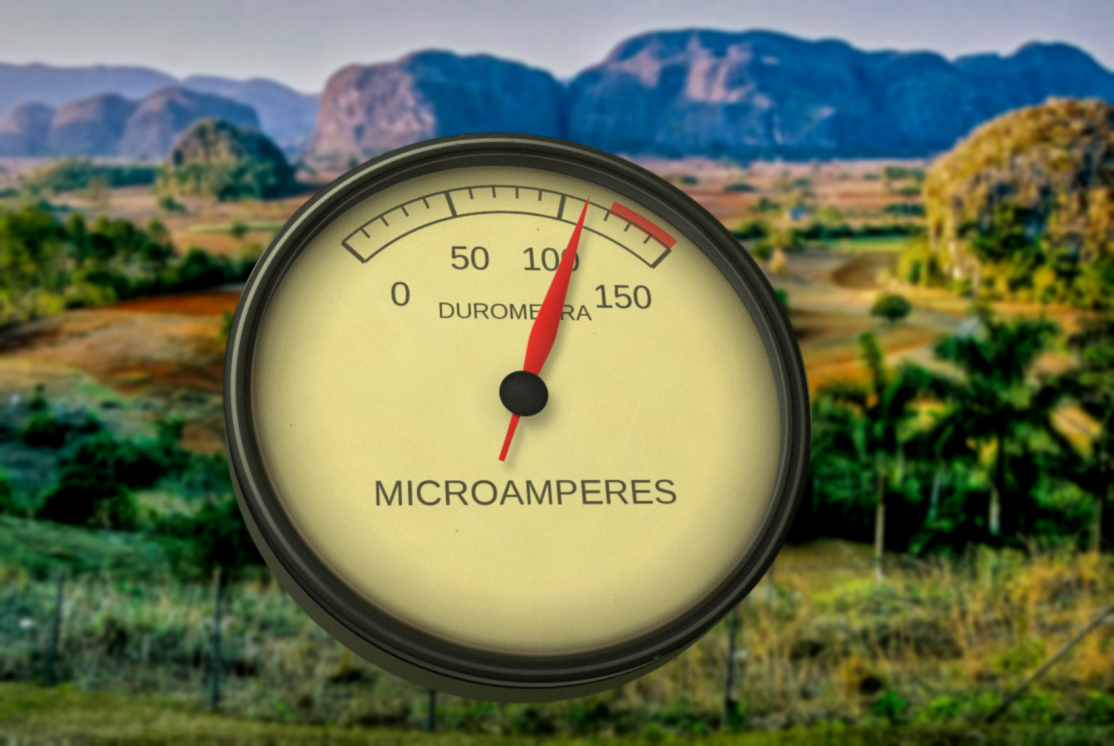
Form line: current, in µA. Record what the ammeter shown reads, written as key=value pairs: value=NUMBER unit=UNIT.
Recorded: value=110 unit=µA
